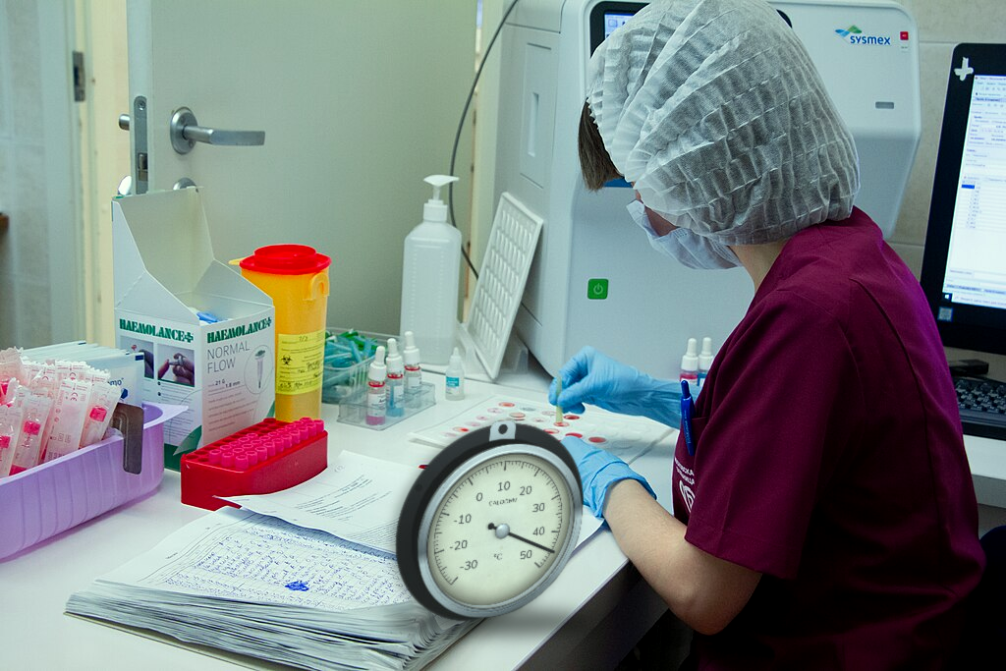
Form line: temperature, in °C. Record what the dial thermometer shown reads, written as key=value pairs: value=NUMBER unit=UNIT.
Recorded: value=45 unit=°C
